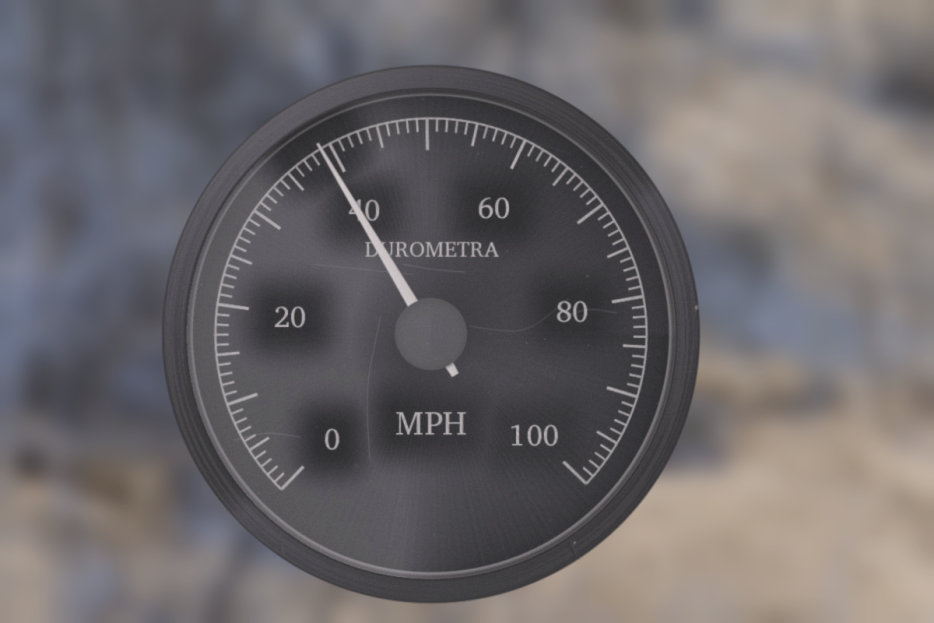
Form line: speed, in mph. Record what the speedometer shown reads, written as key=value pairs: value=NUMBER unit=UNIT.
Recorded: value=39 unit=mph
